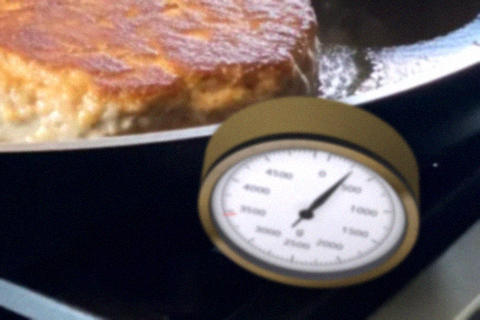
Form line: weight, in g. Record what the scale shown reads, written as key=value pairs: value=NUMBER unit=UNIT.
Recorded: value=250 unit=g
